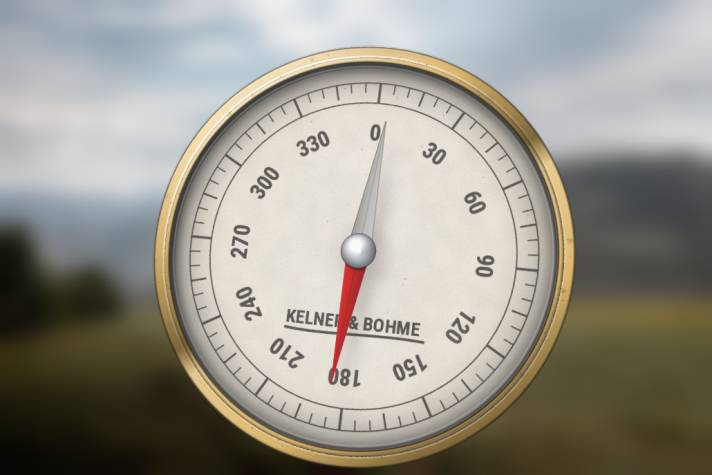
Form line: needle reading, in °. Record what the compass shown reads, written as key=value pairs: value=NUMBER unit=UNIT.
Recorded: value=185 unit=°
